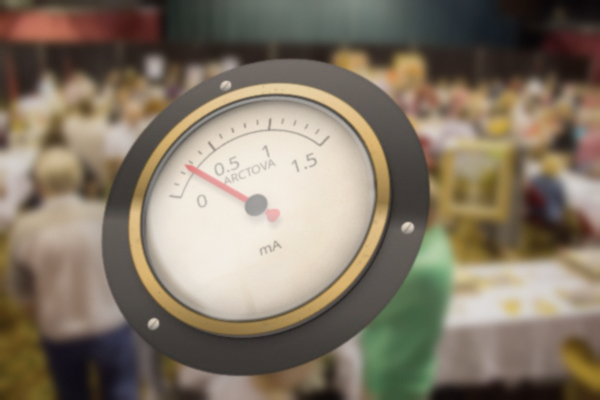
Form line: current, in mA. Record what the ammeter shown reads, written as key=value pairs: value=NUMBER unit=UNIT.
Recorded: value=0.25 unit=mA
